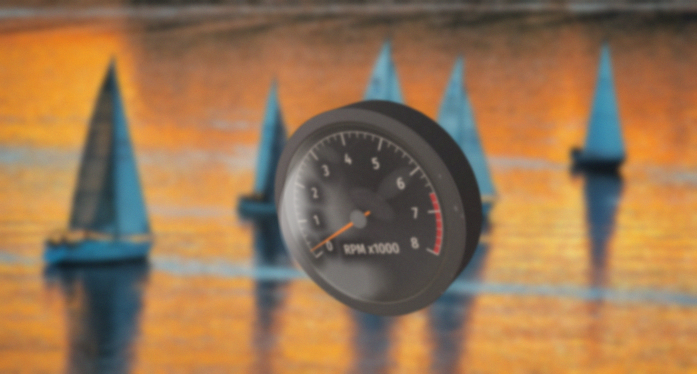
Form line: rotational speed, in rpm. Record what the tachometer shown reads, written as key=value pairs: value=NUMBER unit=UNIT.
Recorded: value=200 unit=rpm
